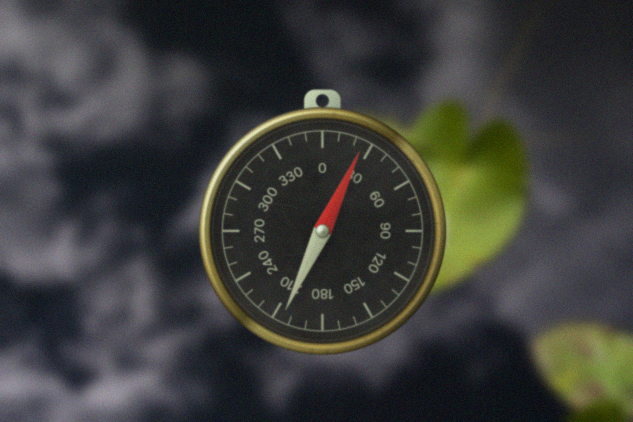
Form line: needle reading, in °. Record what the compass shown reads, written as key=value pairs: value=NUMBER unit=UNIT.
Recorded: value=25 unit=°
